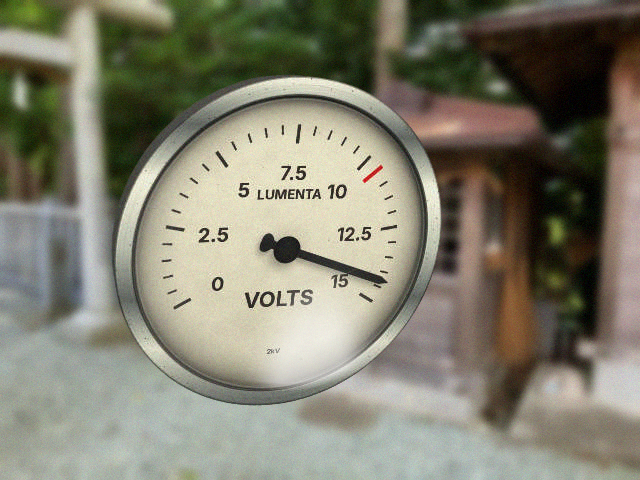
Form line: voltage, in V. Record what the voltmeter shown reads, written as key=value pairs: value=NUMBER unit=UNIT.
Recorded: value=14.25 unit=V
